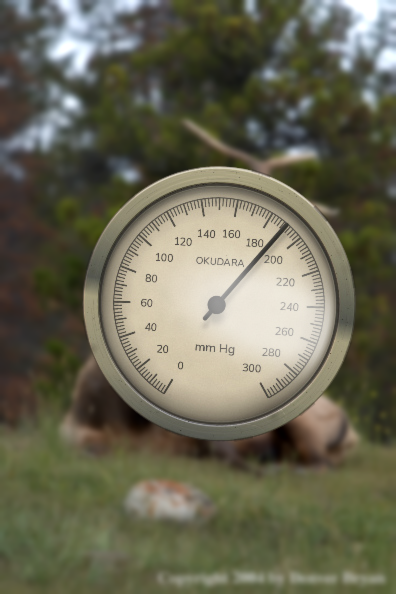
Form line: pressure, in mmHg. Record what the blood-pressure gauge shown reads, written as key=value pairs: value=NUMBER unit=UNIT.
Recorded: value=190 unit=mmHg
